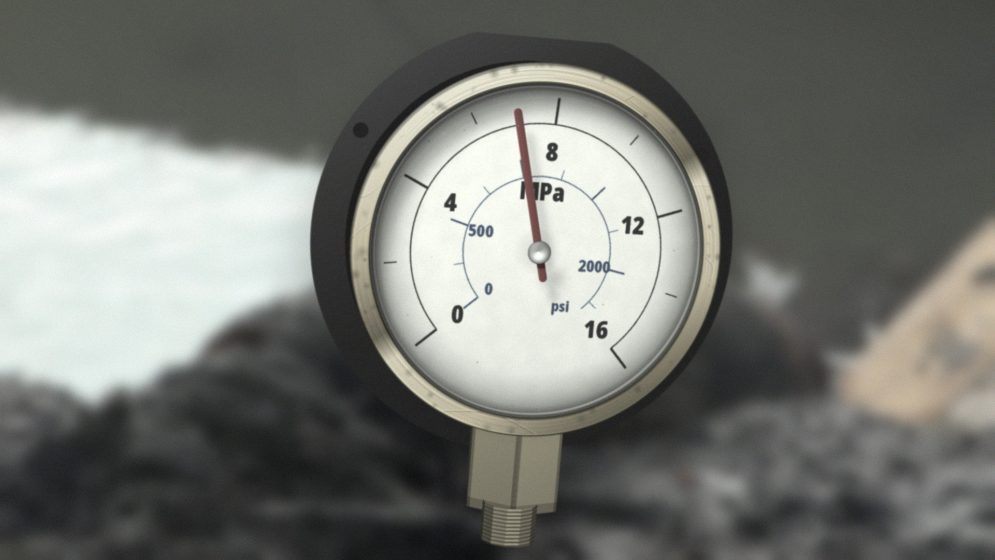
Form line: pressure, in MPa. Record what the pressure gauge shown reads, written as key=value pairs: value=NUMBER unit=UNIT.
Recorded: value=7 unit=MPa
